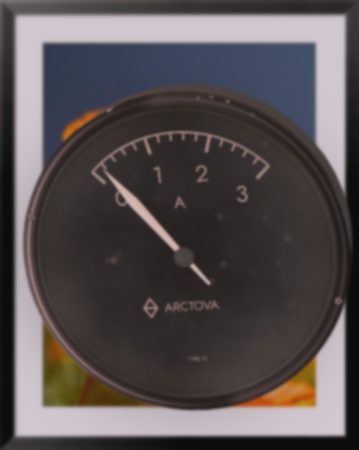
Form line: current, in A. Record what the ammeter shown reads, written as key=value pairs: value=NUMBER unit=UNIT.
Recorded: value=0.2 unit=A
